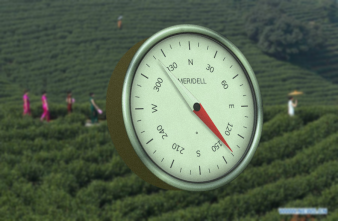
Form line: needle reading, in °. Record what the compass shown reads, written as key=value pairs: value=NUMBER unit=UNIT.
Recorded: value=140 unit=°
